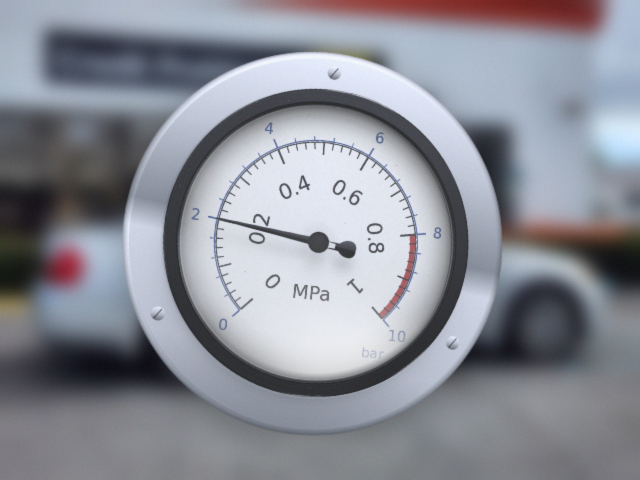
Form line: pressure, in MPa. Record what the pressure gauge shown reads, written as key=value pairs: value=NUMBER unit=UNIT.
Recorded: value=0.2 unit=MPa
